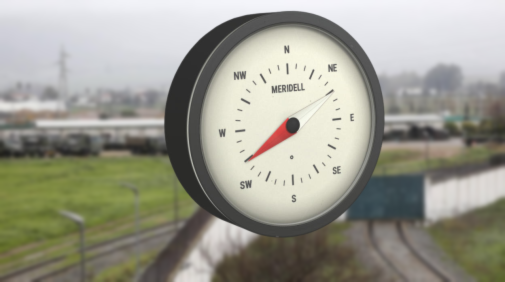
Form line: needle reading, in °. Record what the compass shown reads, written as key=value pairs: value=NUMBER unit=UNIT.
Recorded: value=240 unit=°
